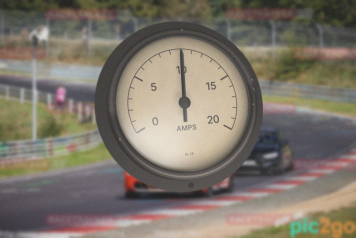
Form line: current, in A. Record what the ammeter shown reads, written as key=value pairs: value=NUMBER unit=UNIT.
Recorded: value=10 unit=A
